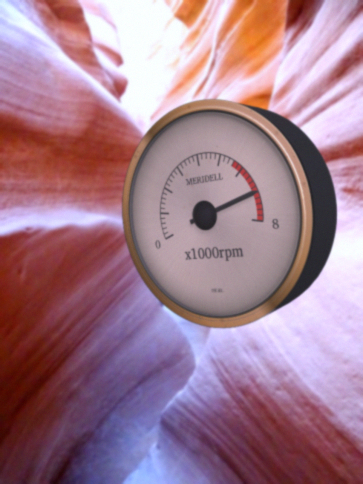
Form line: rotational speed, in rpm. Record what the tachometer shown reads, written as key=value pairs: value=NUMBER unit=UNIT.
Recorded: value=7000 unit=rpm
